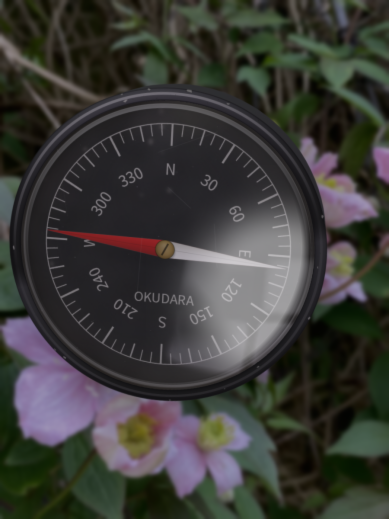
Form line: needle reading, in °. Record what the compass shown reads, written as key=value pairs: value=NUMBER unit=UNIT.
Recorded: value=275 unit=°
